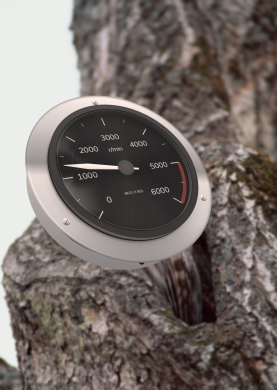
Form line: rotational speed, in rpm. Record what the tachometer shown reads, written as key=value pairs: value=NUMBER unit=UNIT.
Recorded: value=1250 unit=rpm
